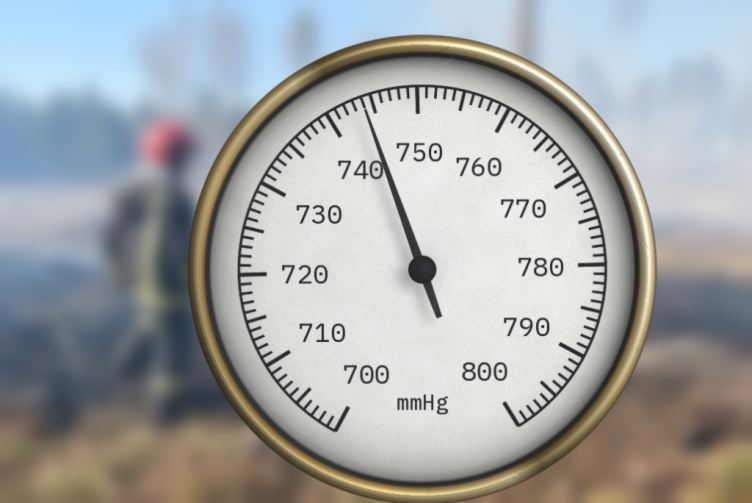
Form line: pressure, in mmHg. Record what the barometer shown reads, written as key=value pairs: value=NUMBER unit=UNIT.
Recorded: value=744 unit=mmHg
